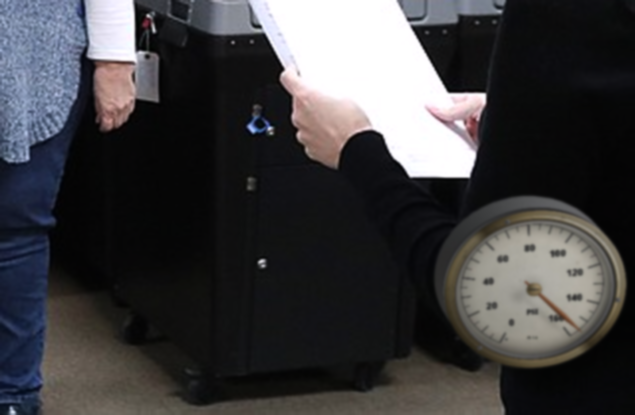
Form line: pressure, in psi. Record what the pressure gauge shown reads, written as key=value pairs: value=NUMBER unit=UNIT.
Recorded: value=155 unit=psi
